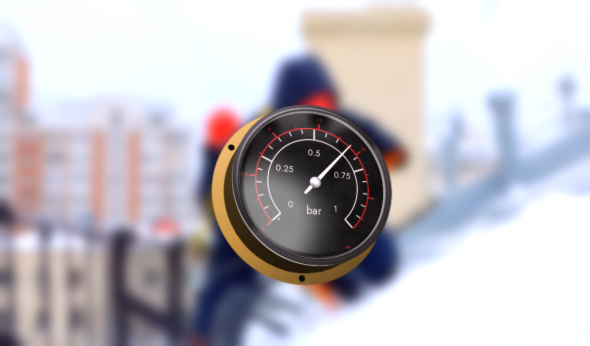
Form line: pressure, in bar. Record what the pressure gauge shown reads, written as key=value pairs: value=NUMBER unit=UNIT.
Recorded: value=0.65 unit=bar
